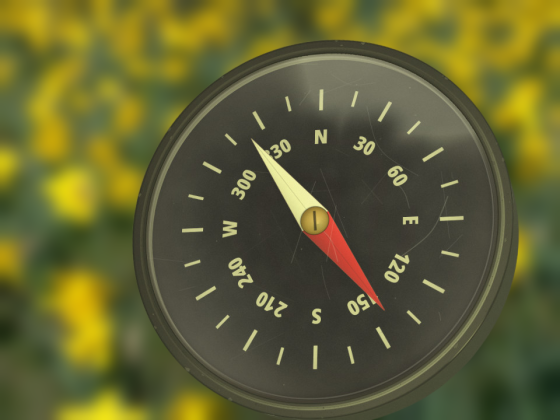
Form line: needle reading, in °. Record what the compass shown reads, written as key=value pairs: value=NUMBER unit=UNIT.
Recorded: value=142.5 unit=°
